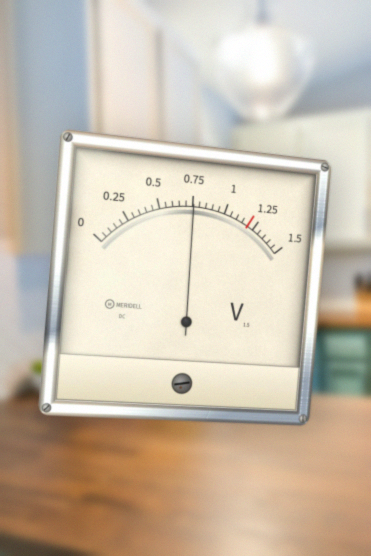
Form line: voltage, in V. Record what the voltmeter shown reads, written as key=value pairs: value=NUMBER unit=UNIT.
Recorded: value=0.75 unit=V
